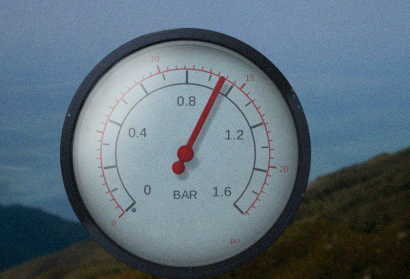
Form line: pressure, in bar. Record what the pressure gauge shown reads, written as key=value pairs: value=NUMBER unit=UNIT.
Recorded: value=0.95 unit=bar
